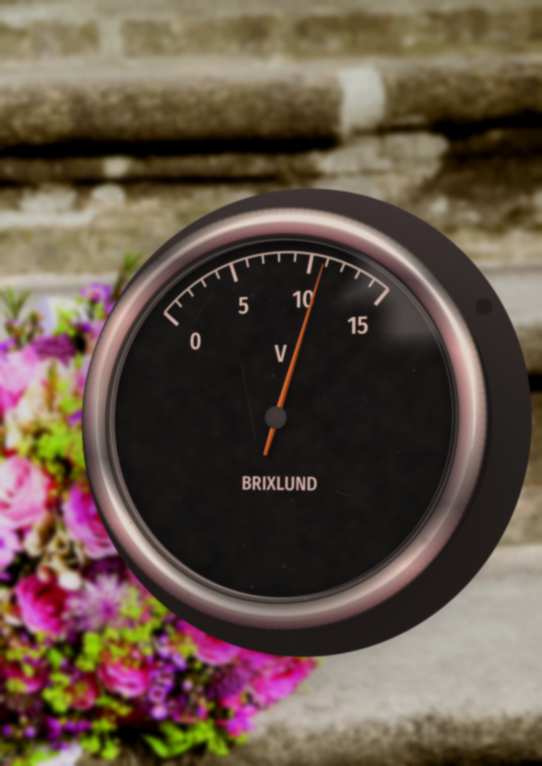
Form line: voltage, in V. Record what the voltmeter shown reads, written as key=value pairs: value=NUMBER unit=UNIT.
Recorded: value=11 unit=V
